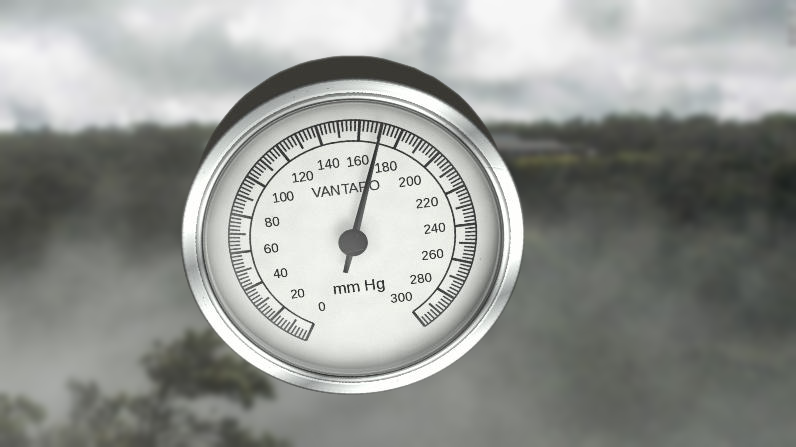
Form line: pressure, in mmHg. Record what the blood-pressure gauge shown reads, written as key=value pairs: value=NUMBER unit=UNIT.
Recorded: value=170 unit=mmHg
